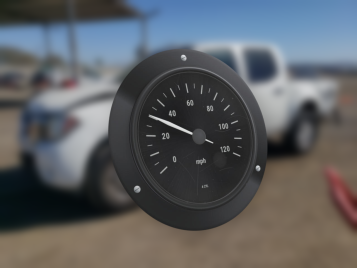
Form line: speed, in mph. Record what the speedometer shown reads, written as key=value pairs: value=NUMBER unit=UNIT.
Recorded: value=30 unit=mph
